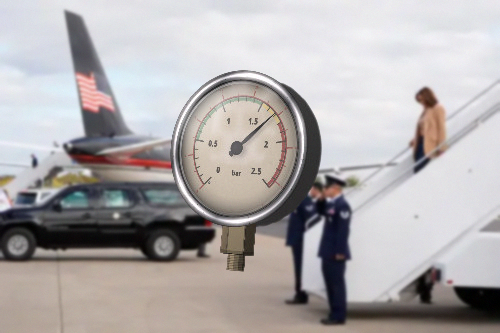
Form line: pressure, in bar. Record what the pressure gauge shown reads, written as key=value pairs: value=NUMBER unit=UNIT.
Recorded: value=1.7 unit=bar
